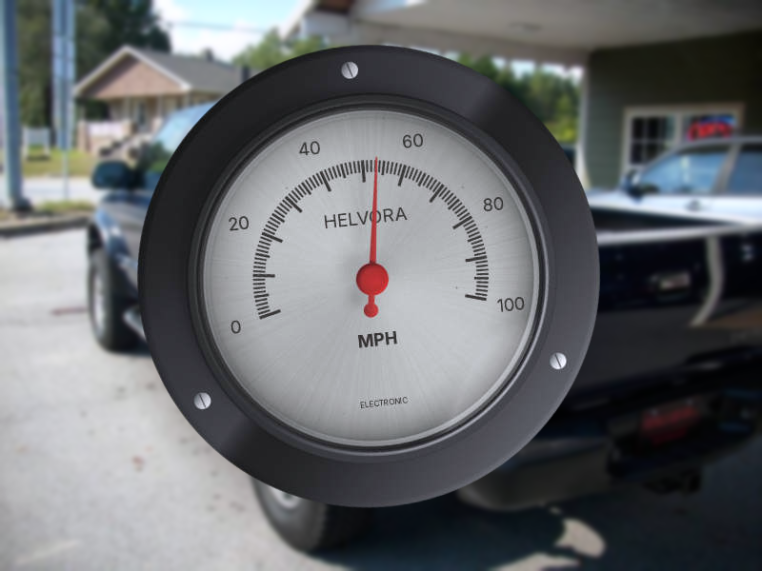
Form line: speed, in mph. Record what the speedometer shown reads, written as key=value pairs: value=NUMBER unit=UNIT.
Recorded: value=53 unit=mph
